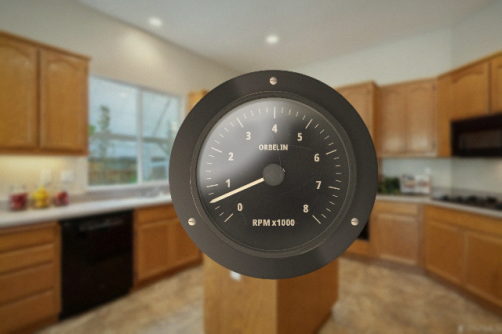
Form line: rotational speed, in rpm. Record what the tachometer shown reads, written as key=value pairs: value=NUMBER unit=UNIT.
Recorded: value=600 unit=rpm
